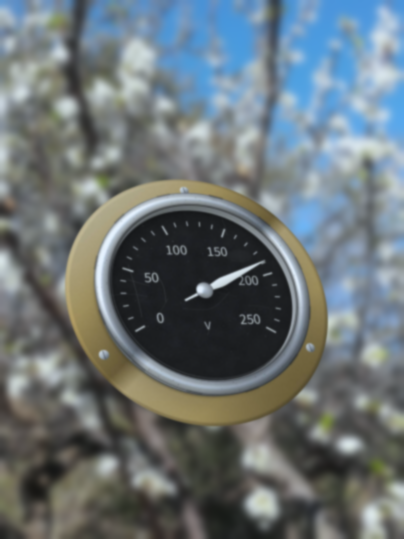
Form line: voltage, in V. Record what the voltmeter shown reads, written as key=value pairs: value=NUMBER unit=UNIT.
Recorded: value=190 unit=V
